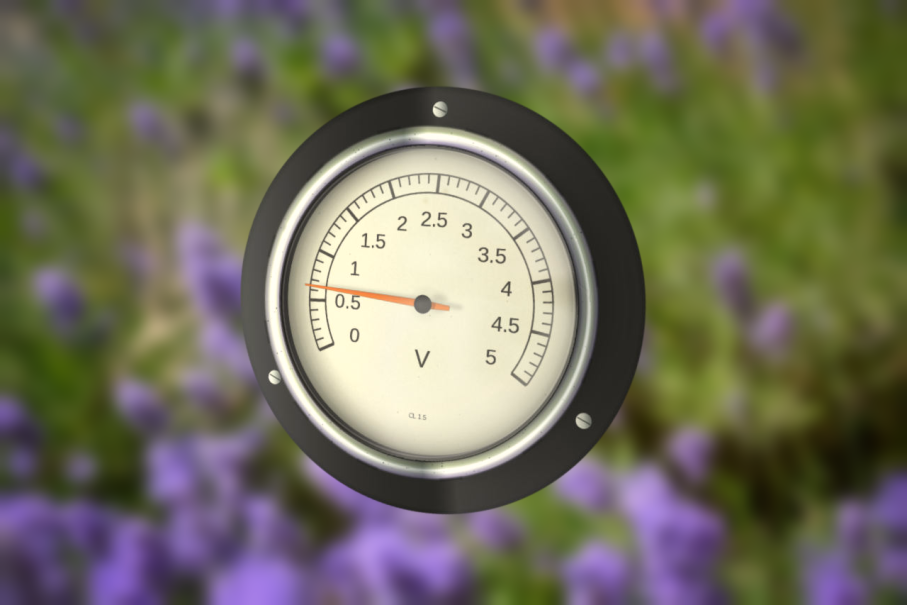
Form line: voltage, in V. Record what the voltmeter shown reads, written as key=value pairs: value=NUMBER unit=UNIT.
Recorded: value=0.65 unit=V
